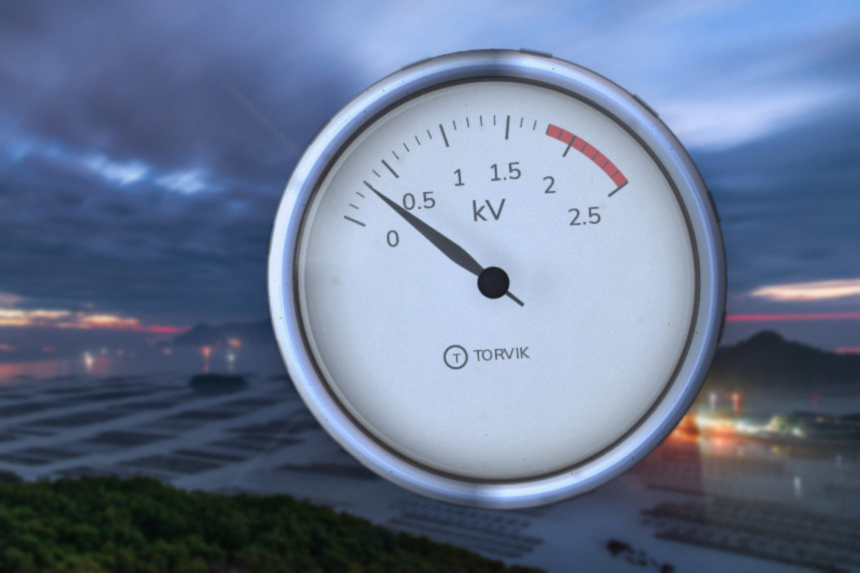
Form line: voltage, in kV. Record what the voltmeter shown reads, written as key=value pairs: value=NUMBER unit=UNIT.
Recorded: value=0.3 unit=kV
